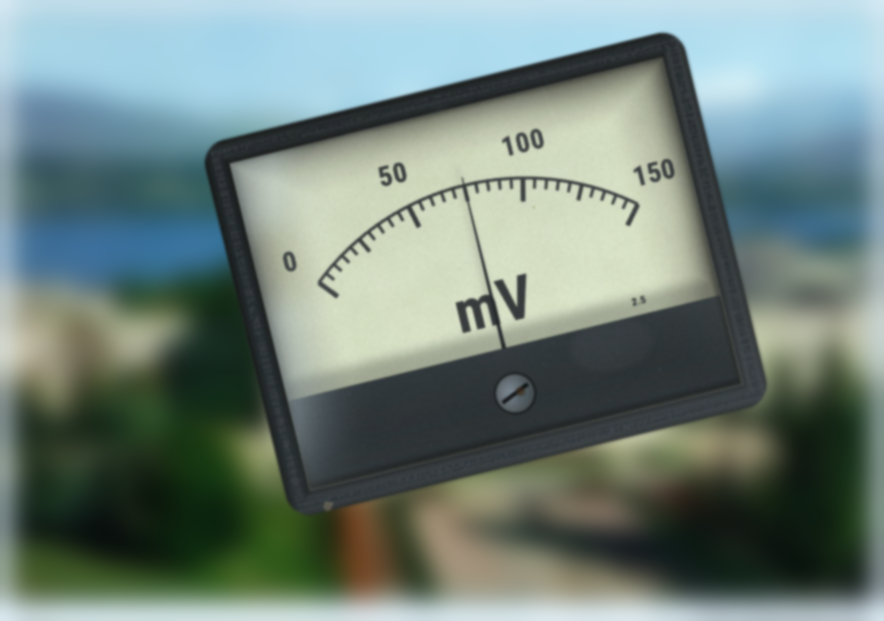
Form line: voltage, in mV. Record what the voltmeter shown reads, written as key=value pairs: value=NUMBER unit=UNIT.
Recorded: value=75 unit=mV
